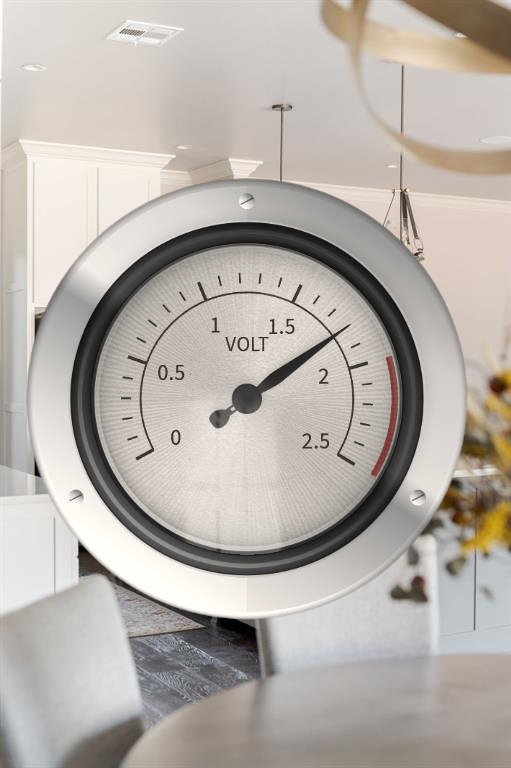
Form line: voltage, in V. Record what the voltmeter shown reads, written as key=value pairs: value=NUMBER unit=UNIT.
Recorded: value=1.8 unit=V
